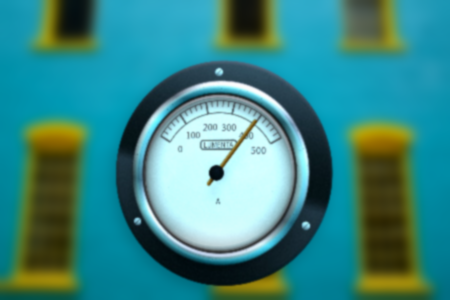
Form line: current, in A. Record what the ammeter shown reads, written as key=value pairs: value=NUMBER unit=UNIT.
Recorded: value=400 unit=A
